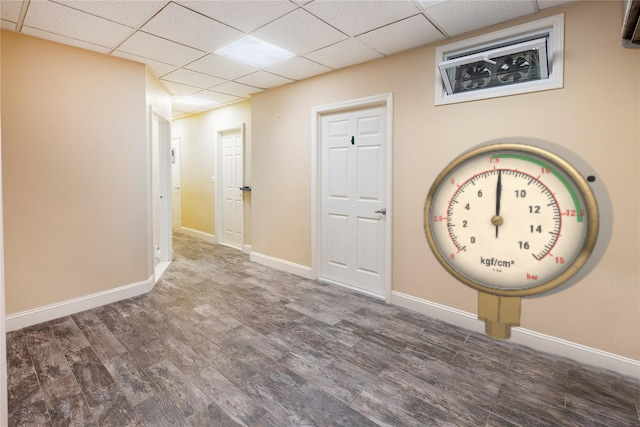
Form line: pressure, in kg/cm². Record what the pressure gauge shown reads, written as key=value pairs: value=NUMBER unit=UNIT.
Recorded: value=8 unit=kg/cm²
